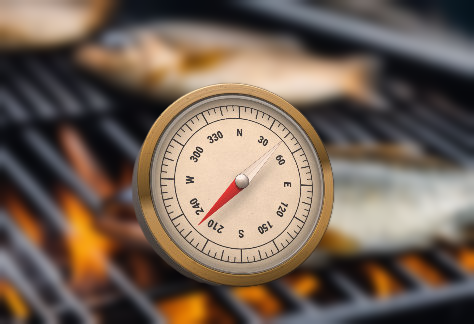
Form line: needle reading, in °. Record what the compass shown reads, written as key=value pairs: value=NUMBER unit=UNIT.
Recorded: value=225 unit=°
